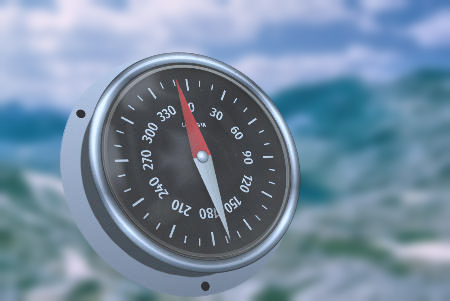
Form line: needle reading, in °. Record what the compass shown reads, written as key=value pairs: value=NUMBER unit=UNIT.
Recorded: value=350 unit=°
